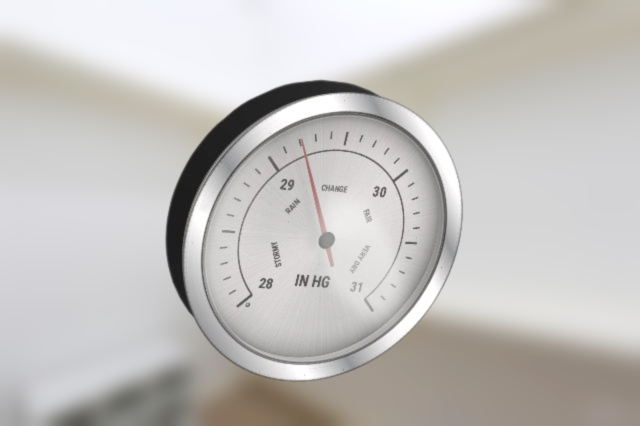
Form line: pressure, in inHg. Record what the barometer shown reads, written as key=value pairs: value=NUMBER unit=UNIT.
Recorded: value=29.2 unit=inHg
